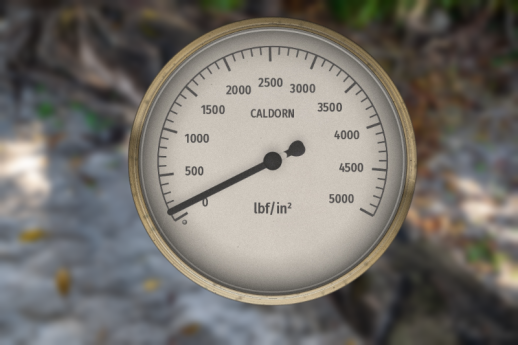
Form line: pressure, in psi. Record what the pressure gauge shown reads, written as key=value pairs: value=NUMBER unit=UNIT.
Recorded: value=100 unit=psi
